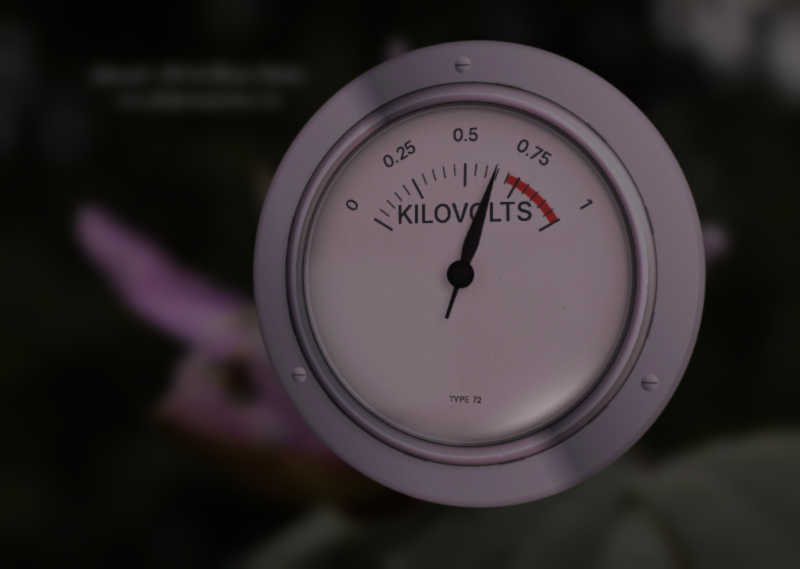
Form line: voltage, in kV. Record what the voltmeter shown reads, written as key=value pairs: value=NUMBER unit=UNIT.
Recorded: value=0.65 unit=kV
